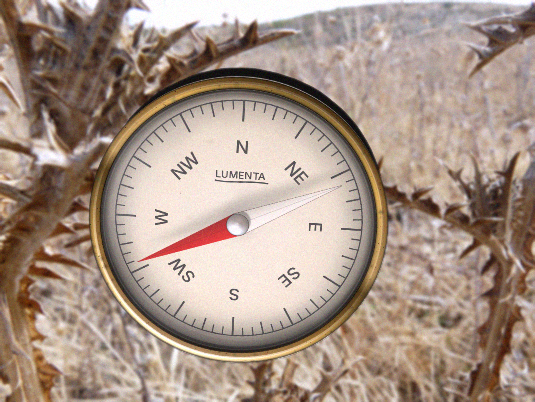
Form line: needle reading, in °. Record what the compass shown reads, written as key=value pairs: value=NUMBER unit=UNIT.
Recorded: value=245 unit=°
